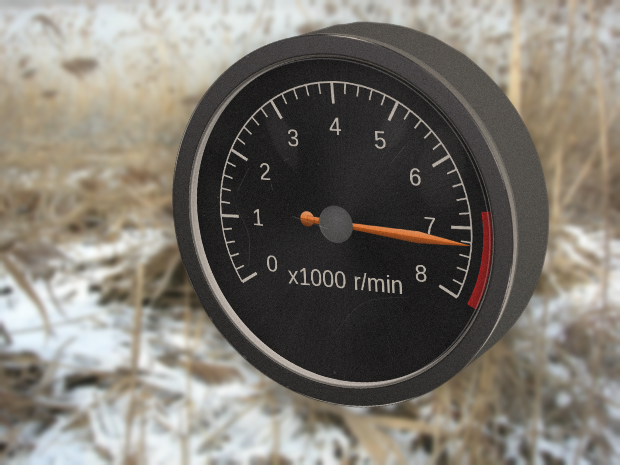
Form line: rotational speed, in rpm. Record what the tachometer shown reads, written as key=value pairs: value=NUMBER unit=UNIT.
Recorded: value=7200 unit=rpm
